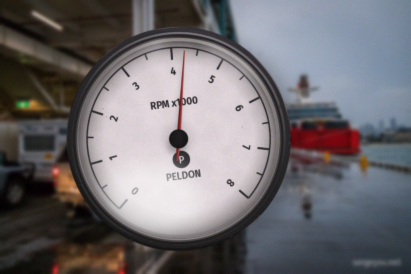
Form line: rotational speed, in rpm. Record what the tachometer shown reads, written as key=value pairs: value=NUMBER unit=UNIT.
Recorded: value=4250 unit=rpm
